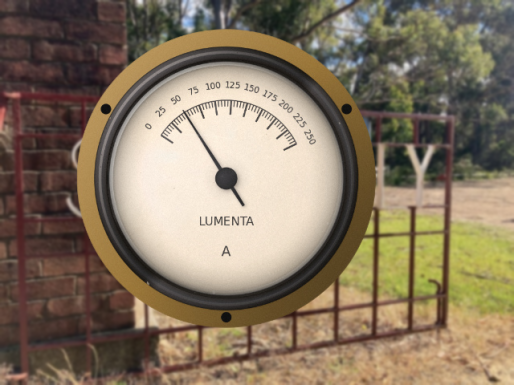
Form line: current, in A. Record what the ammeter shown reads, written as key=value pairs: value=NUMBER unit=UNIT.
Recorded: value=50 unit=A
